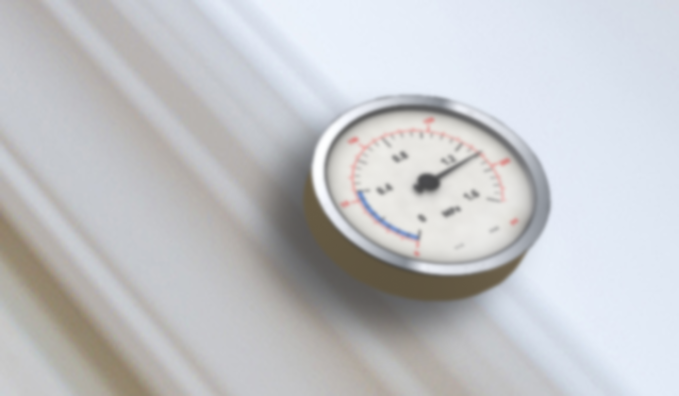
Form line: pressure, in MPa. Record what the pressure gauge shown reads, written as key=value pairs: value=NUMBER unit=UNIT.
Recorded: value=1.3 unit=MPa
